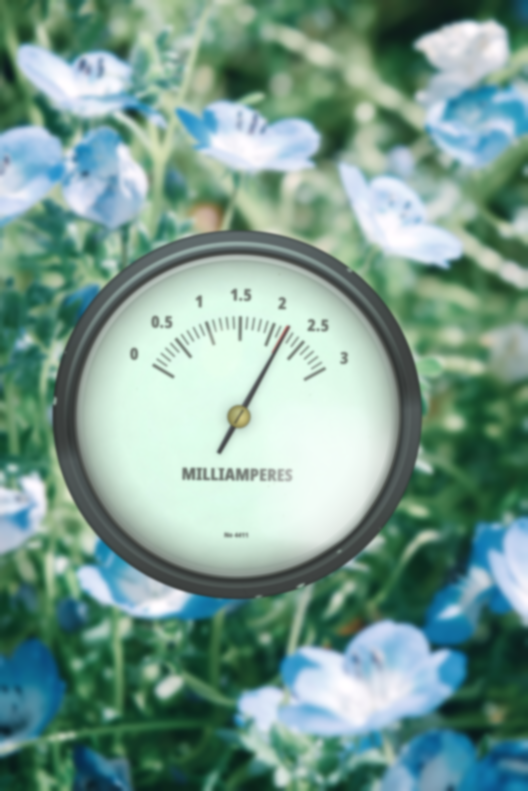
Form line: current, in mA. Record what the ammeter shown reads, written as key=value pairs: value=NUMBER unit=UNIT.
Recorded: value=2.2 unit=mA
